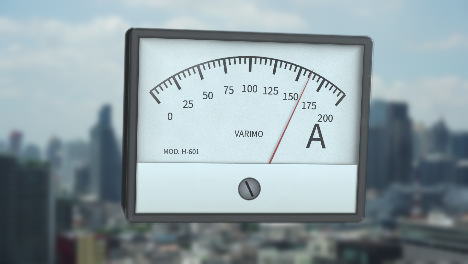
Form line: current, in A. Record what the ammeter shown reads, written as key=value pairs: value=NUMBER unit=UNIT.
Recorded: value=160 unit=A
